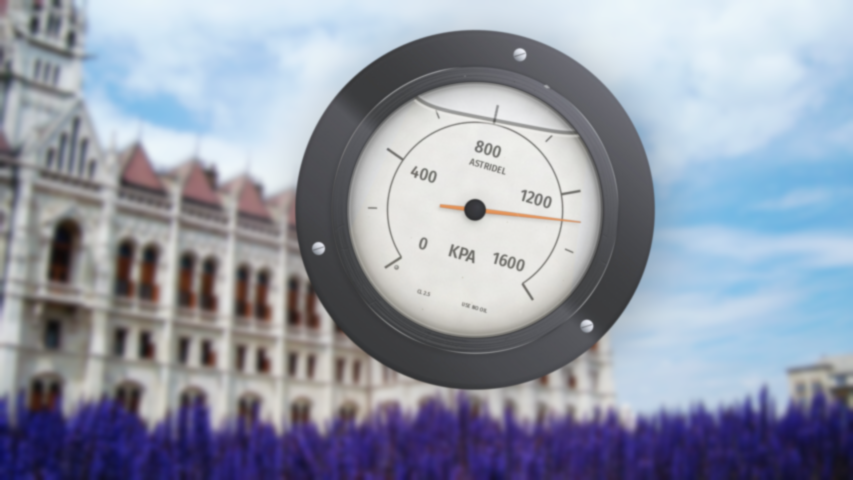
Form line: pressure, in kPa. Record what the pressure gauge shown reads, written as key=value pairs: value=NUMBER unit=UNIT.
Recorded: value=1300 unit=kPa
